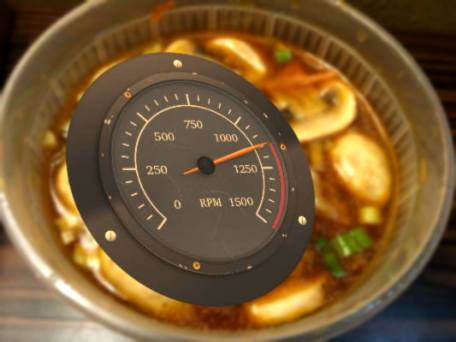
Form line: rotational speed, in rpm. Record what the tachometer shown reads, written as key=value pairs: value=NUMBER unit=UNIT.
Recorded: value=1150 unit=rpm
